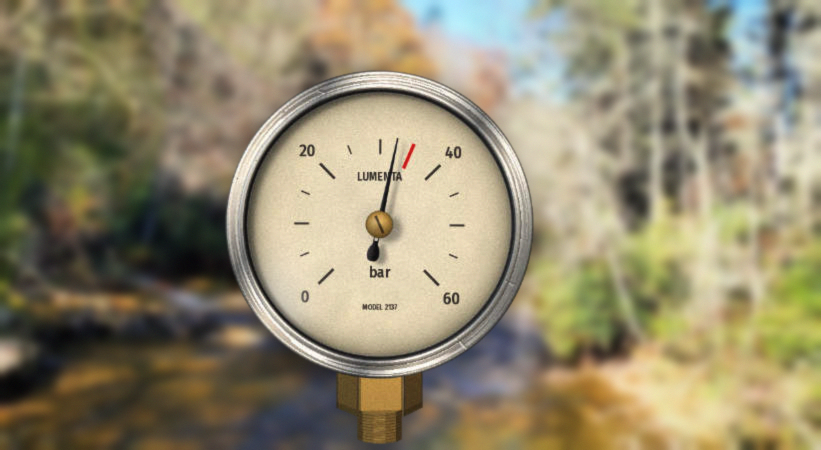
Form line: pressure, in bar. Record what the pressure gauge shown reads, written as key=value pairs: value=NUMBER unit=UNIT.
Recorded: value=32.5 unit=bar
